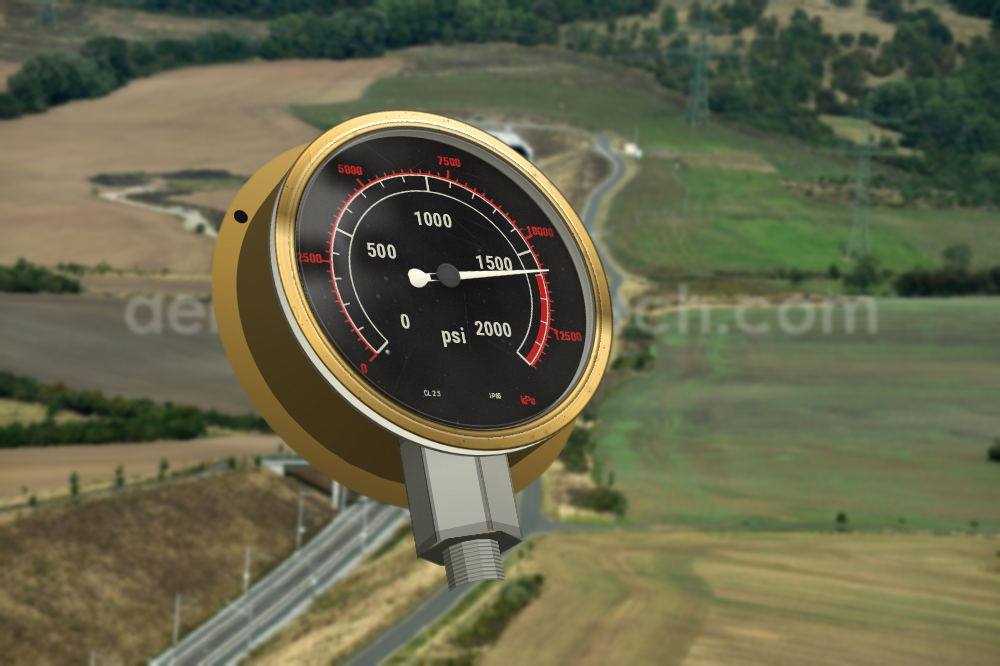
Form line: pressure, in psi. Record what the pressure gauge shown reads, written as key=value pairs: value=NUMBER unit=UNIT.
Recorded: value=1600 unit=psi
